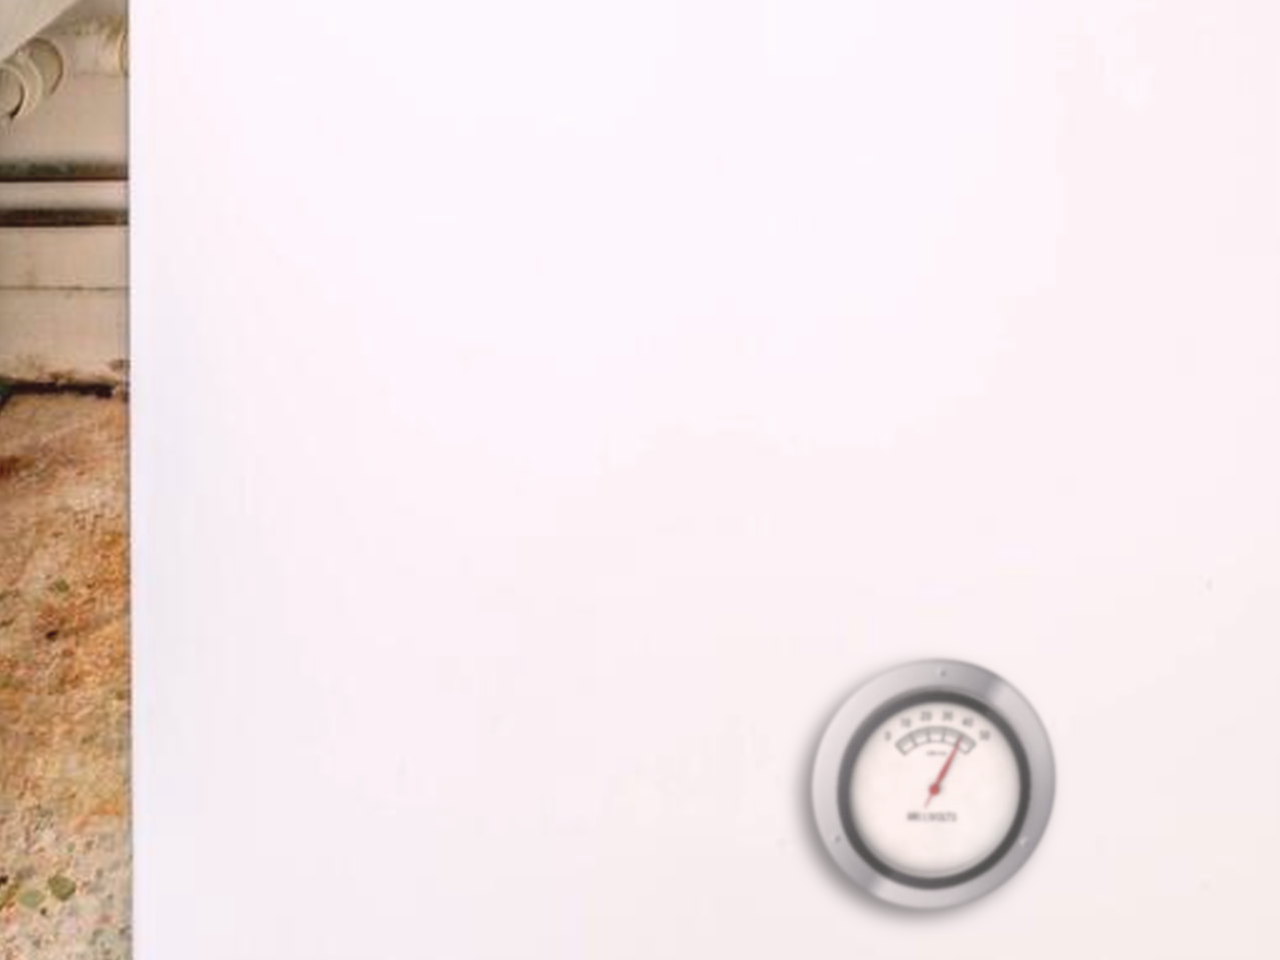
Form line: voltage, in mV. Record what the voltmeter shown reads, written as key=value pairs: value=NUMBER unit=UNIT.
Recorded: value=40 unit=mV
